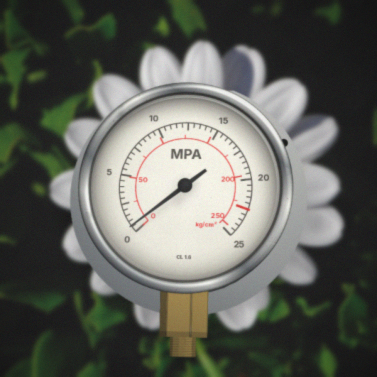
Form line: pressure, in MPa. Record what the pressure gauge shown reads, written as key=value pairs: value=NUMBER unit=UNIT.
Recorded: value=0.5 unit=MPa
